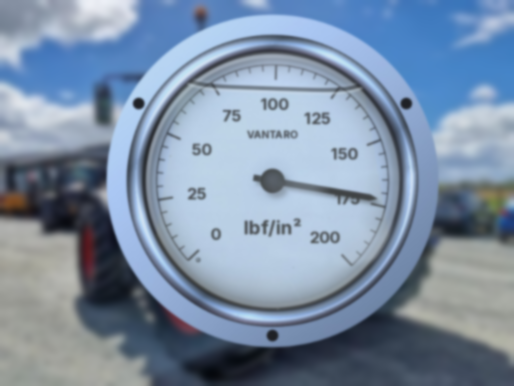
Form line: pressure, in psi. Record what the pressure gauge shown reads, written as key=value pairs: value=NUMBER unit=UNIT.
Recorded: value=172.5 unit=psi
